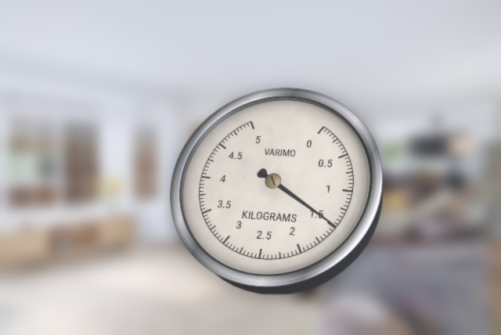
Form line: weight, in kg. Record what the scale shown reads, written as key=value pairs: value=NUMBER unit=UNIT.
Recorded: value=1.5 unit=kg
